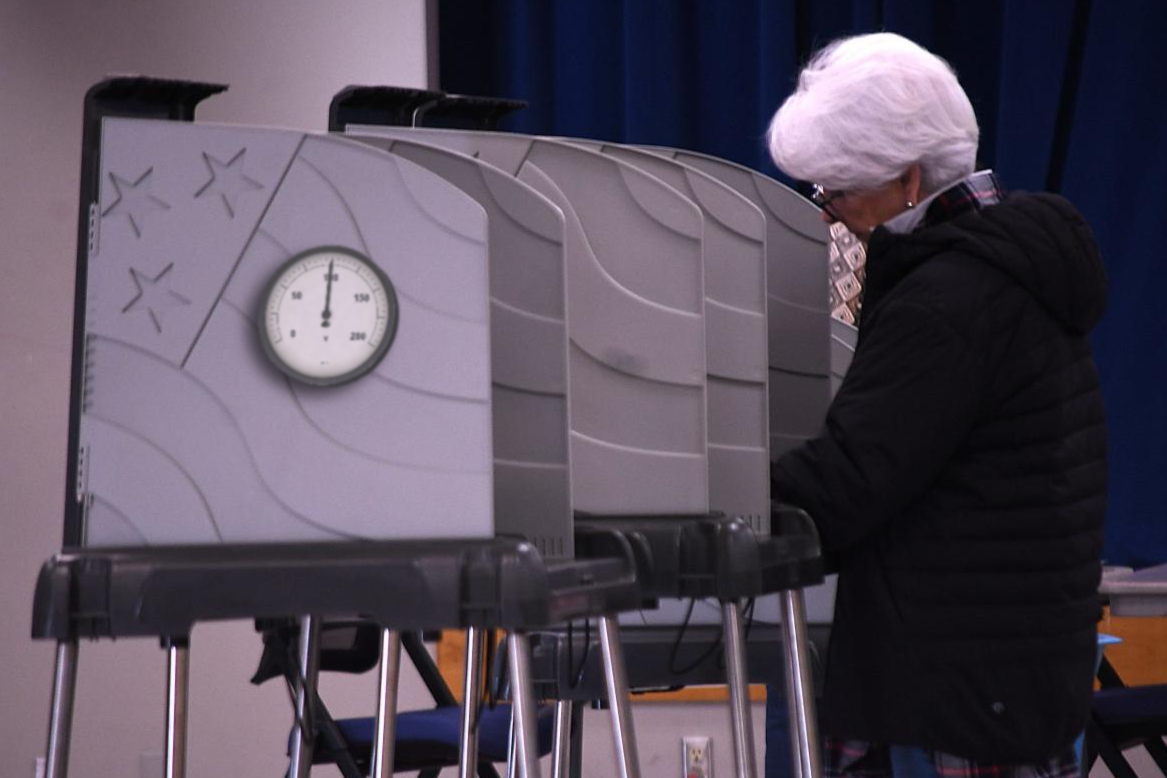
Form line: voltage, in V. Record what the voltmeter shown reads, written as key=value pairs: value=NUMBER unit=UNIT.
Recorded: value=100 unit=V
